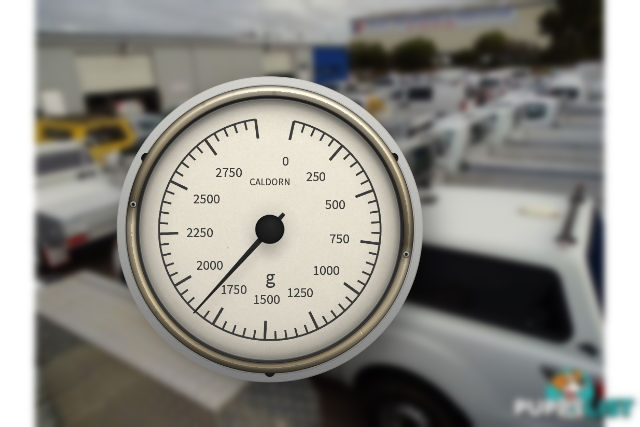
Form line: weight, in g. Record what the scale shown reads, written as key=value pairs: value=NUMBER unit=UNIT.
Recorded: value=1850 unit=g
